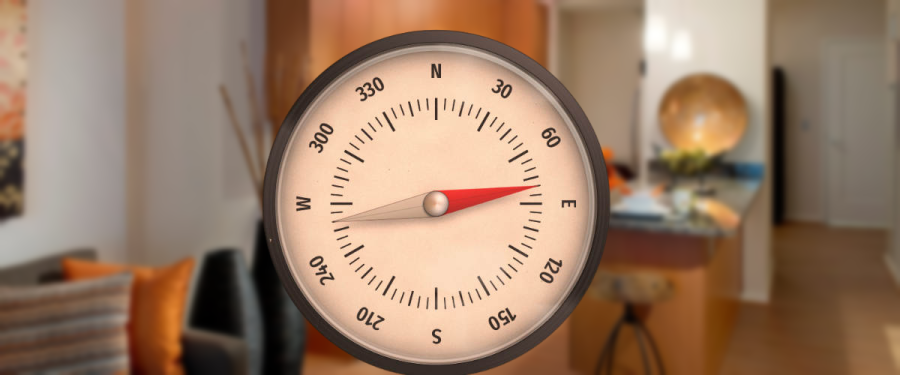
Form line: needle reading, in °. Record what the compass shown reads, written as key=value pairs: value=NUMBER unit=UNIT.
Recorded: value=80 unit=°
